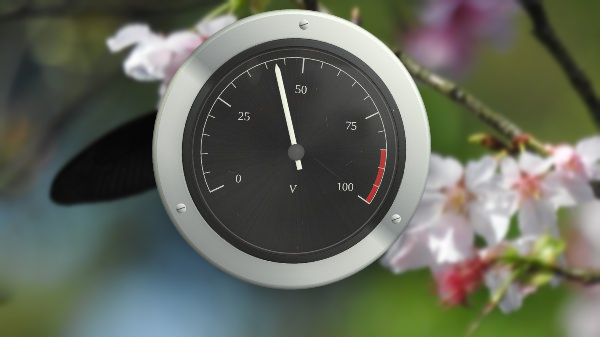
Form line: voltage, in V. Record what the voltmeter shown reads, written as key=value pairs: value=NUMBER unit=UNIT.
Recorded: value=42.5 unit=V
